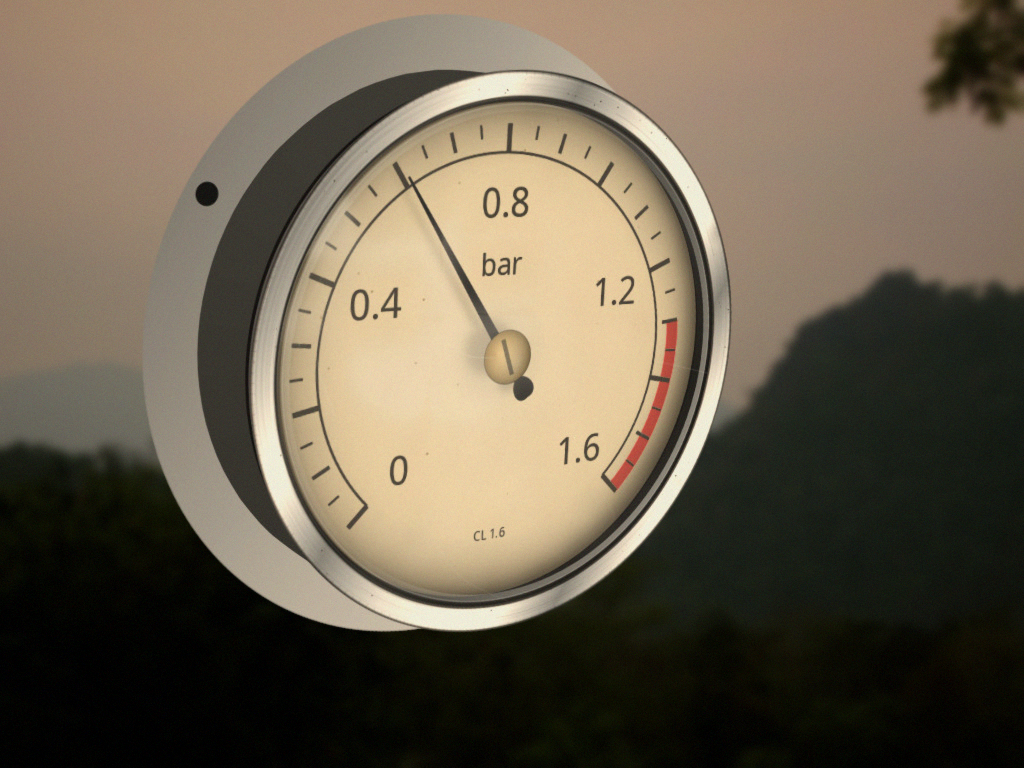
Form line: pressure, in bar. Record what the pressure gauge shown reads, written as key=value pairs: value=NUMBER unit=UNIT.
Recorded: value=0.6 unit=bar
